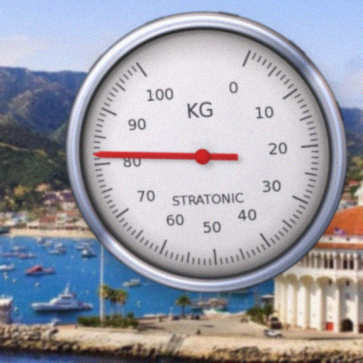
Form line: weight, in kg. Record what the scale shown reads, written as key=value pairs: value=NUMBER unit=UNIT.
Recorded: value=82 unit=kg
